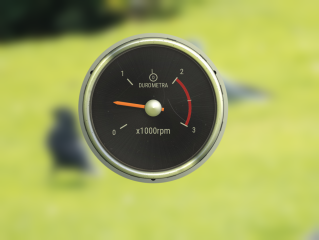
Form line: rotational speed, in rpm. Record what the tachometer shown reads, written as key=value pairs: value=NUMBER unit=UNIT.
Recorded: value=500 unit=rpm
